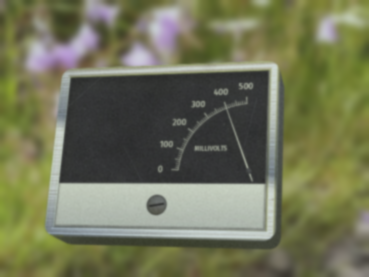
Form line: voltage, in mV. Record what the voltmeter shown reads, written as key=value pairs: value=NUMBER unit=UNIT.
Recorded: value=400 unit=mV
